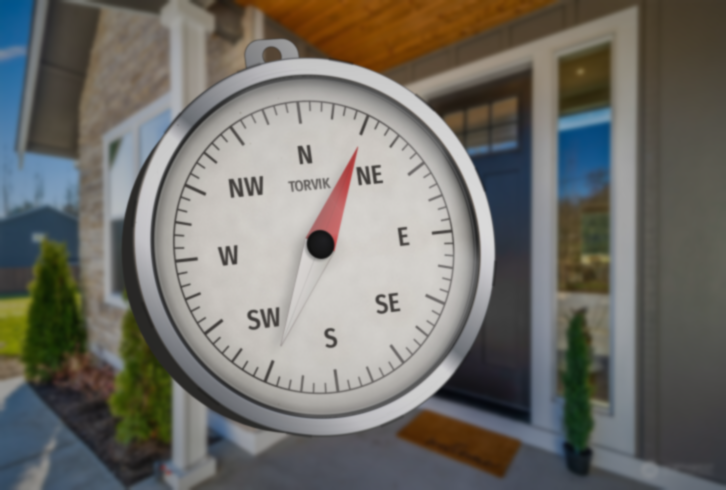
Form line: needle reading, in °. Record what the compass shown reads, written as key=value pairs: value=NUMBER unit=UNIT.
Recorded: value=30 unit=°
